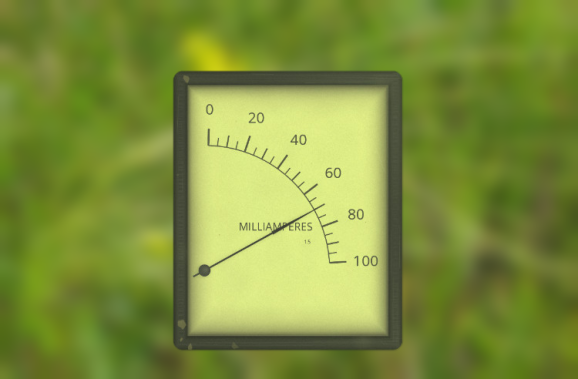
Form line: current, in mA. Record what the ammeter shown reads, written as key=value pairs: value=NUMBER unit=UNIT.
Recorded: value=70 unit=mA
